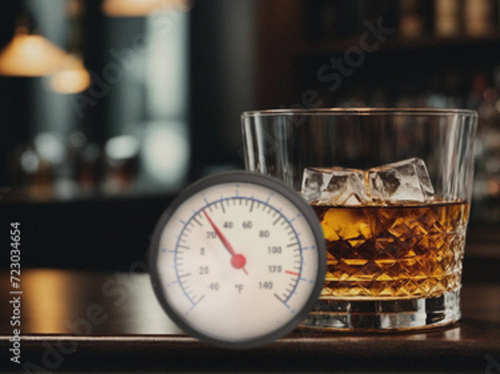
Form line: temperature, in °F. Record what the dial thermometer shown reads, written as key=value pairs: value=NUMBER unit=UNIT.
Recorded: value=28 unit=°F
